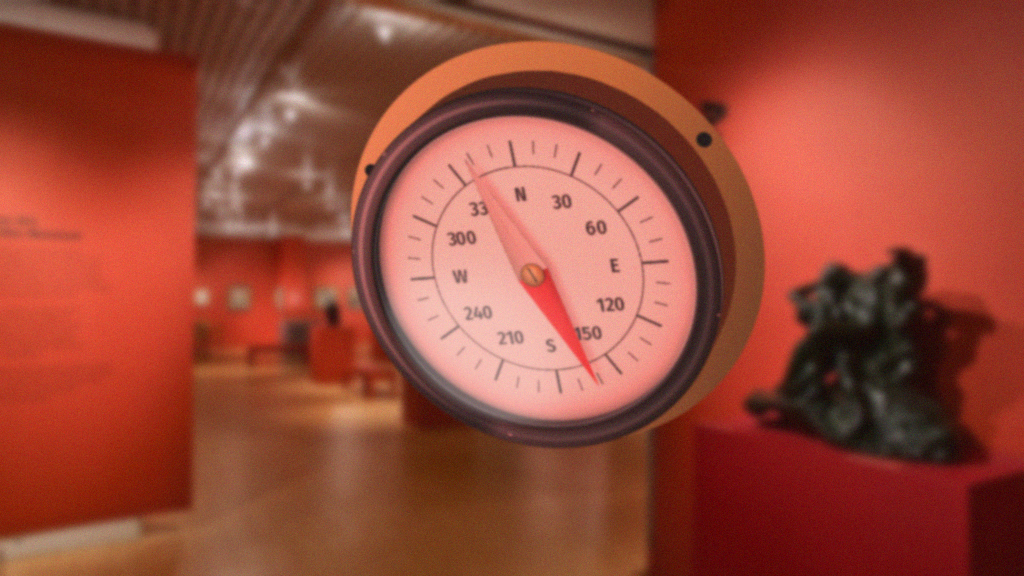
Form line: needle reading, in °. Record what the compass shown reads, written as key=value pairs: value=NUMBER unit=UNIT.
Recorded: value=160 unit=°
